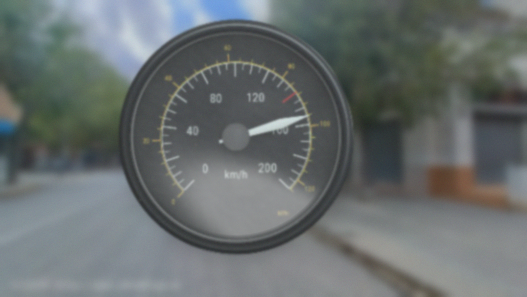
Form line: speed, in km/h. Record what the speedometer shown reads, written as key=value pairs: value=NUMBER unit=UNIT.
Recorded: value=155 unit=km/h
